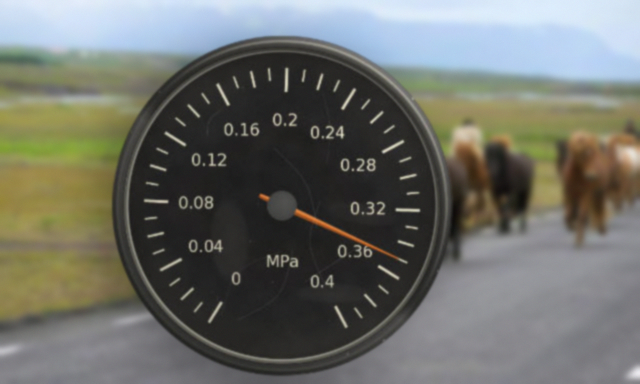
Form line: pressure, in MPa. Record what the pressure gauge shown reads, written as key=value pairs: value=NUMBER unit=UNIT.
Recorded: value=0.35 unit=MPa
